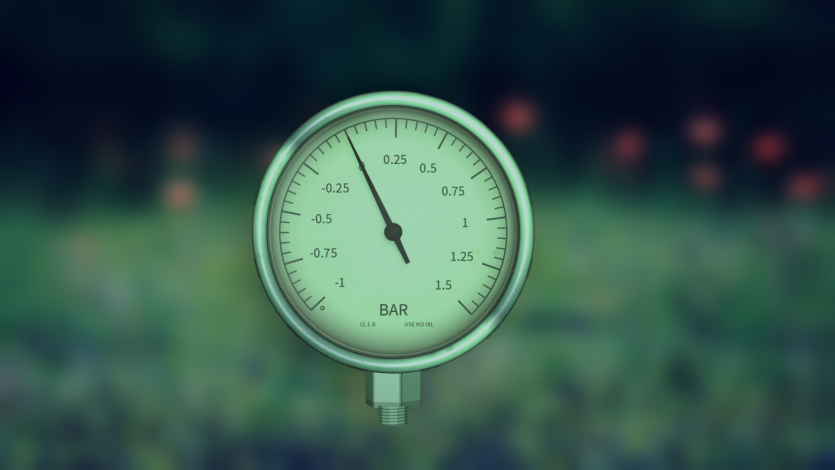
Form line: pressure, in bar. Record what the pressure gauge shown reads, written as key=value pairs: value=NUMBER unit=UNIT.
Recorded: value=0 unit=bar
